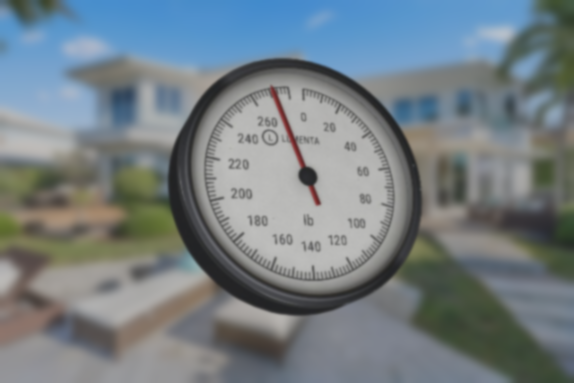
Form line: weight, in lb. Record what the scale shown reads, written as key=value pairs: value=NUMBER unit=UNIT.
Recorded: value=270 unit=lb
